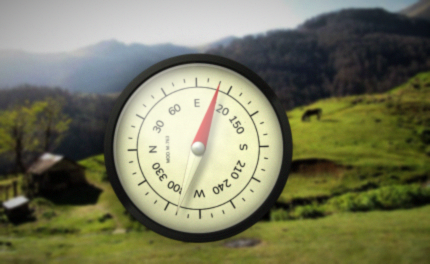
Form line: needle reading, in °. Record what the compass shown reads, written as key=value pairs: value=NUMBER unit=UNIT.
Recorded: value=110 unit=°
